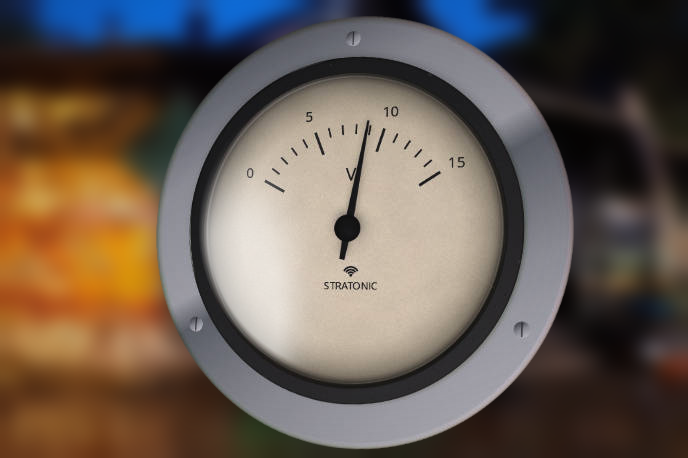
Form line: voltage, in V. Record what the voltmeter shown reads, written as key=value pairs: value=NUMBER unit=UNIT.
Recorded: value=9 unit=V
